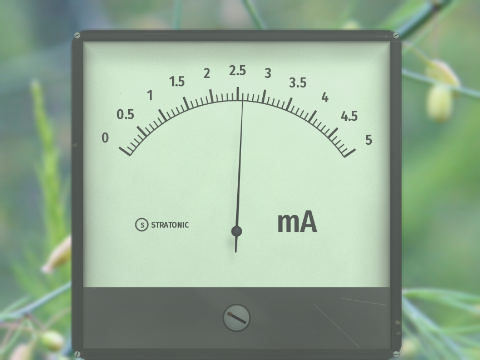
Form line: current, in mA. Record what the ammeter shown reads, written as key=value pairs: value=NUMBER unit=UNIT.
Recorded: value=2.6 unit=mA
